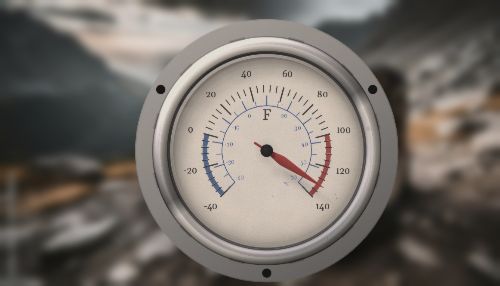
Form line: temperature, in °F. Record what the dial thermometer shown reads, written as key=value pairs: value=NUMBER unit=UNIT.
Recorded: value=132 unit=°F
